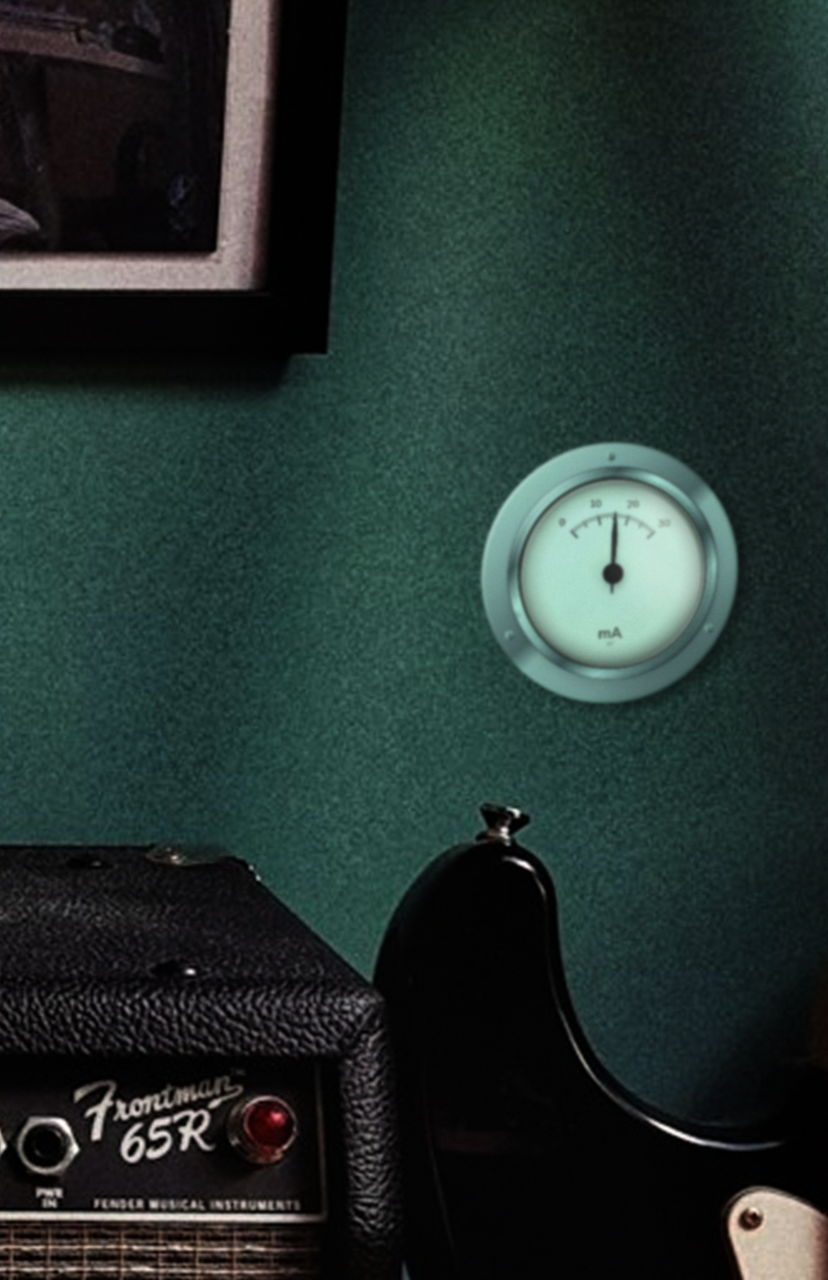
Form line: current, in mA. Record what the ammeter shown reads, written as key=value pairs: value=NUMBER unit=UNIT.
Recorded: value=15 unit=mA
